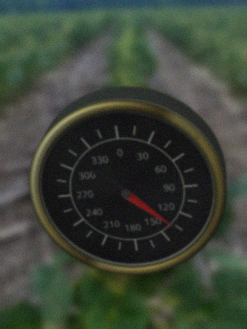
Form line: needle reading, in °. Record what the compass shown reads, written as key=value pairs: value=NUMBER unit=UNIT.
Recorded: value=135 unit=°
